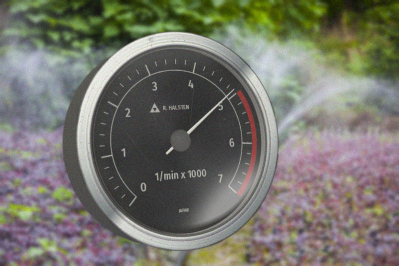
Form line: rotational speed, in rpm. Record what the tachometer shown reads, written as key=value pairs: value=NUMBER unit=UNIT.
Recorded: value=4900 unit=rpm
